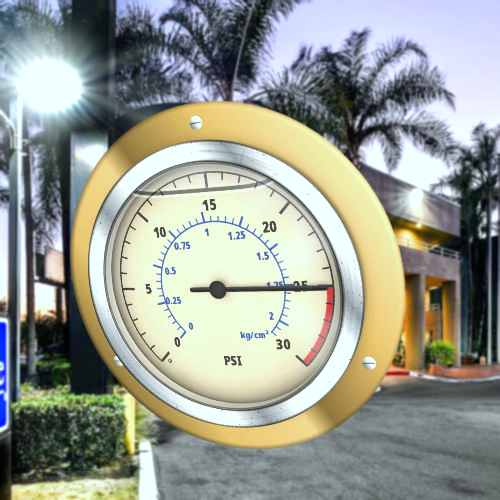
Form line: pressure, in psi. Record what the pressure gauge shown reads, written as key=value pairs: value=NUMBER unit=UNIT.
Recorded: value=25 unit=psi
